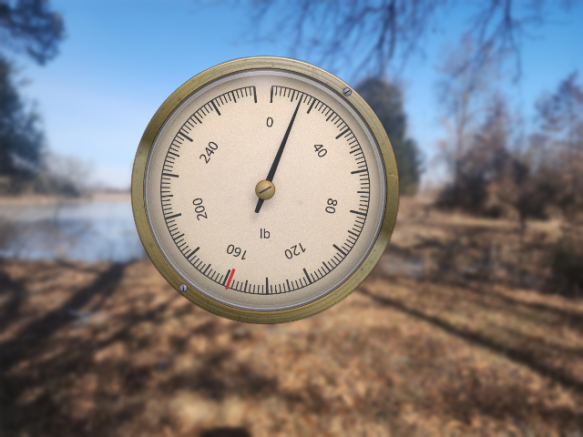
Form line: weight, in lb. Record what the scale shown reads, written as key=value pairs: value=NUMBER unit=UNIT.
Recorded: value=14 unit=lb
